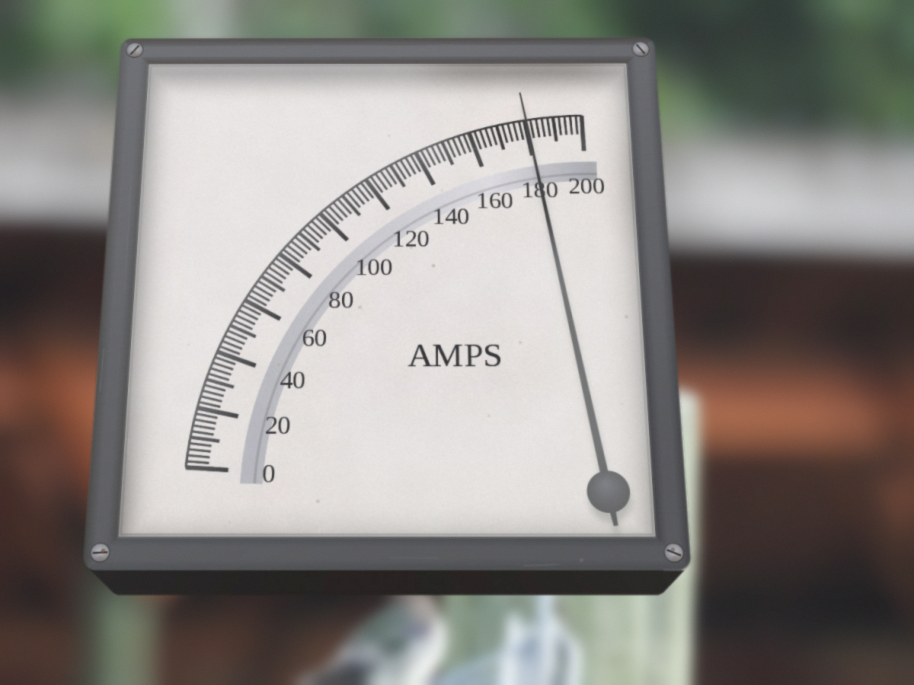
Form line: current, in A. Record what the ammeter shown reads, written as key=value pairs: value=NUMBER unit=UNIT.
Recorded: value=180 unit=A
